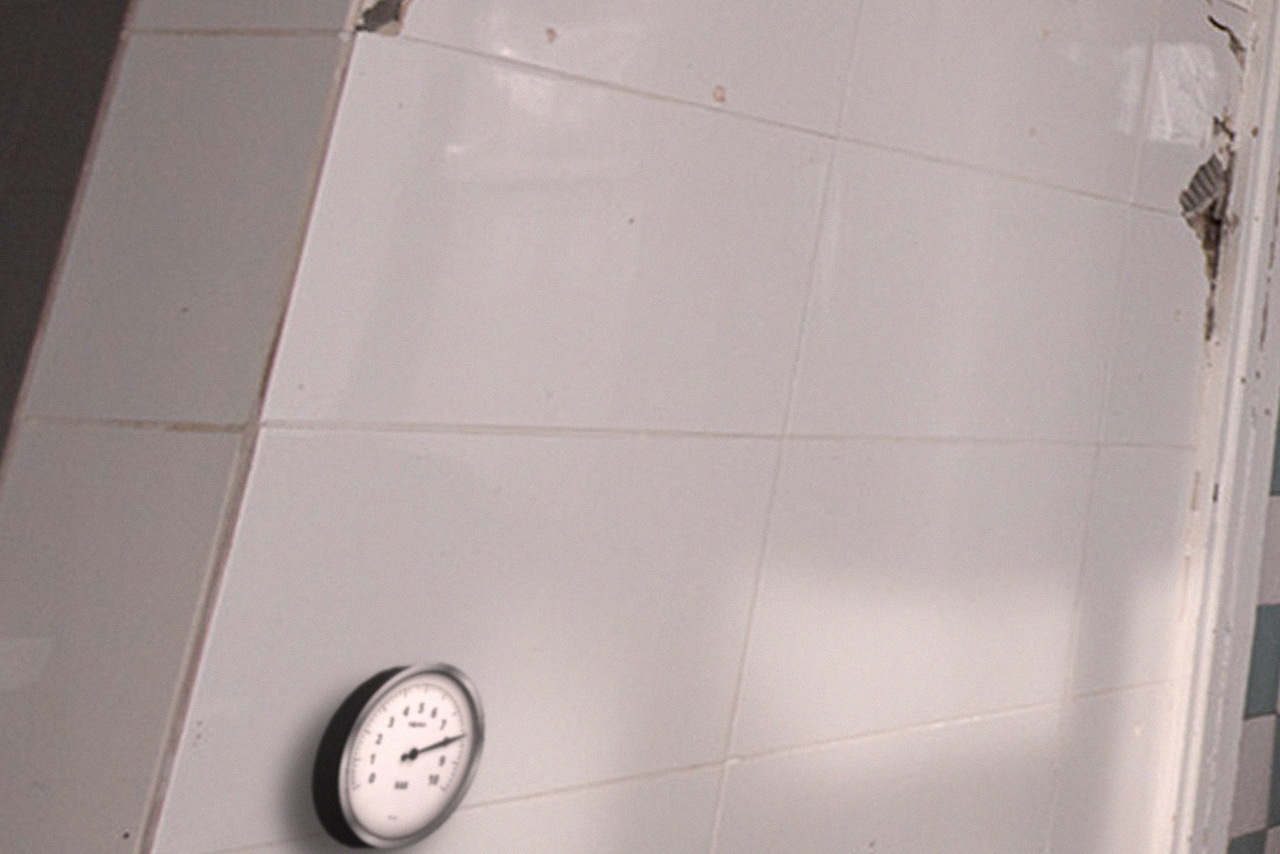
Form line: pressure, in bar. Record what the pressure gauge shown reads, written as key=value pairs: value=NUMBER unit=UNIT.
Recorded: value=8 unit=bar
